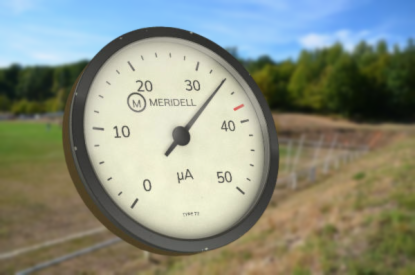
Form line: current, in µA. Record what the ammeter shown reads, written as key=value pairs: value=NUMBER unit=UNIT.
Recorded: value=34 unit=µA
